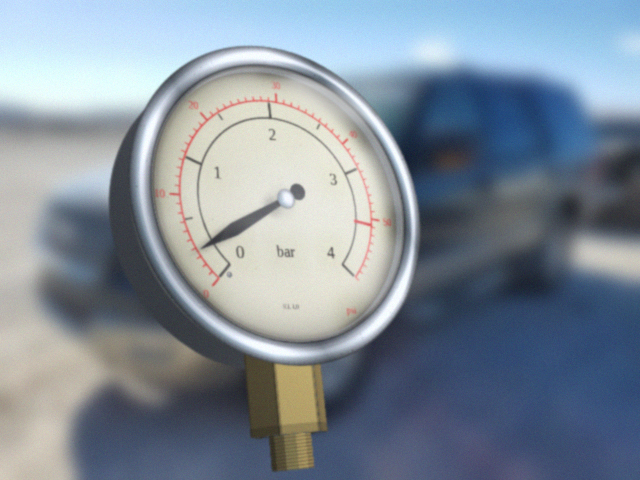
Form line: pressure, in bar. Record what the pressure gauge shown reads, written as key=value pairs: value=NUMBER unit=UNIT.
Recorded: value=0.25 unit=bar
